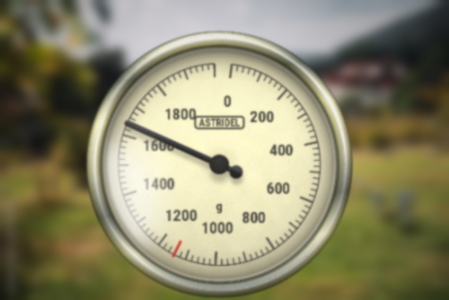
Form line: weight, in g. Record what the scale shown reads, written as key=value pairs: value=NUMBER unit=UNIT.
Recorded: value=1640 unit=g
